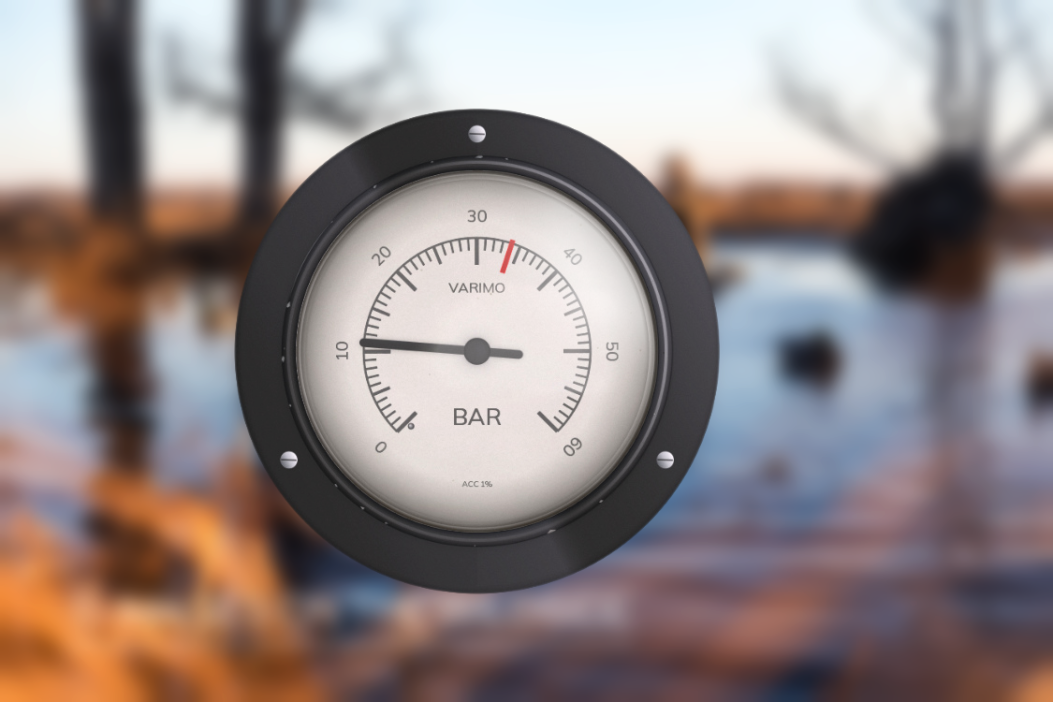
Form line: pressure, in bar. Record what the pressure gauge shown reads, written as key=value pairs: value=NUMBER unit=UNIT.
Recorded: value=11 unit=bar
